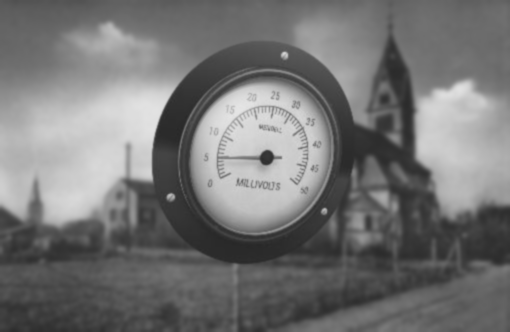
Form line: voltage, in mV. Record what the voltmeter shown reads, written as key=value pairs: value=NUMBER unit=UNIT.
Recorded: value=5 unit=mV
